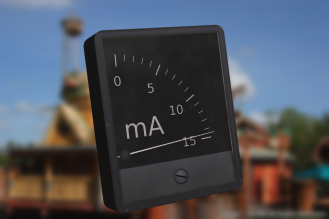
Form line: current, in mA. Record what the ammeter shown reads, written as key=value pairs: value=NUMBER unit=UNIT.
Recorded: value=14.5 unit=mA
